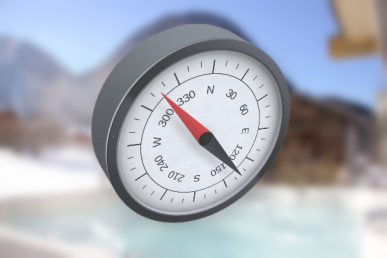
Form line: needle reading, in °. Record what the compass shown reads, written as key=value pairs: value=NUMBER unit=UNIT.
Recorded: value=315 unit=°
